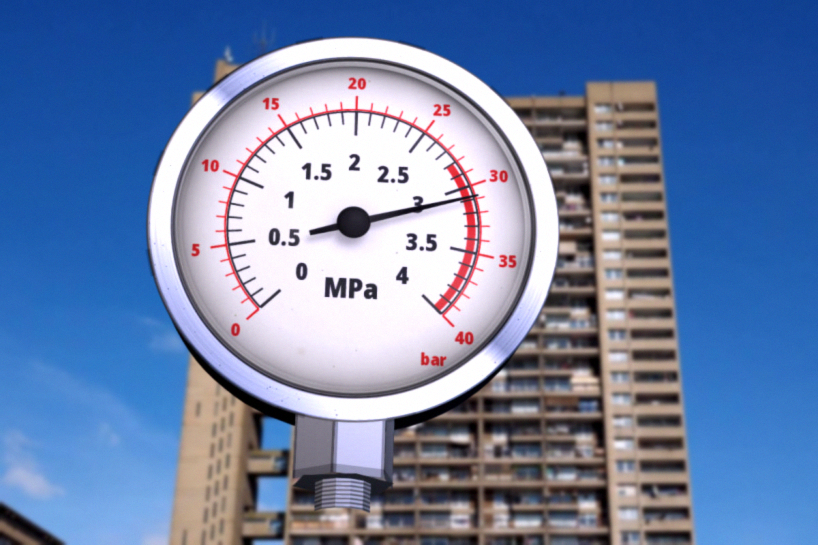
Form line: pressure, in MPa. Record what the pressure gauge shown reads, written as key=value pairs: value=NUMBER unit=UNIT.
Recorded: value=3.1 unit=MPa
